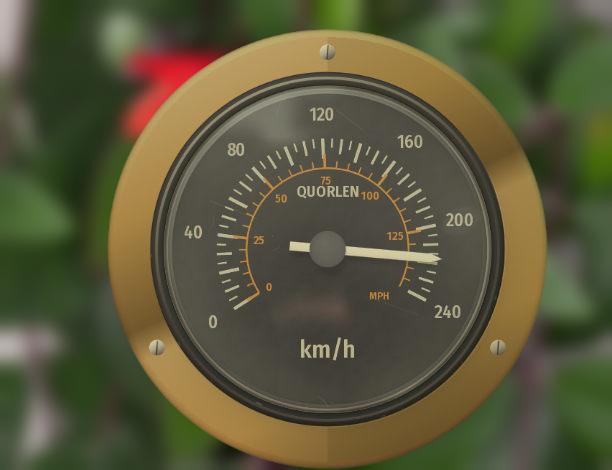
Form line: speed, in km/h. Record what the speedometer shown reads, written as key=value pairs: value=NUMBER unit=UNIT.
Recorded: value=217.5 unit=km/h
